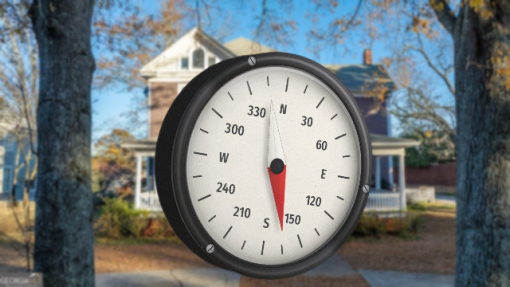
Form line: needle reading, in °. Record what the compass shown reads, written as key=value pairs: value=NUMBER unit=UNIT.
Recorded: value=165 unit=°
